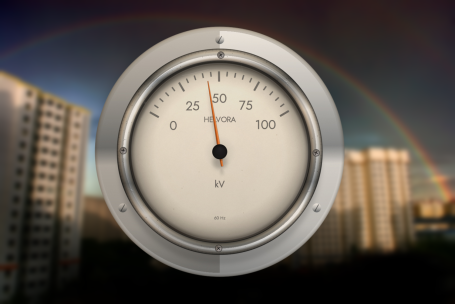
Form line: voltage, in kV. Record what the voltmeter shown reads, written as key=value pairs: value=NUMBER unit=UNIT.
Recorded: value=42.5 unit=kV
